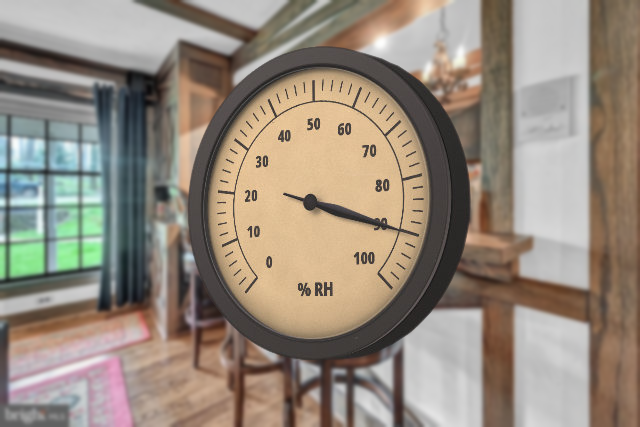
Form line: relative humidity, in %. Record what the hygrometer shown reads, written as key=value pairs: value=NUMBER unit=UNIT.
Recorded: value=90 unit=%
